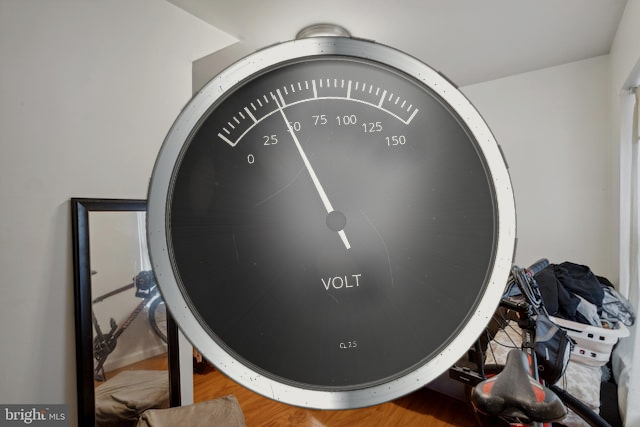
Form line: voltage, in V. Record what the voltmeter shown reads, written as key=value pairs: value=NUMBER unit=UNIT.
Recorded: value=45 unit=V
